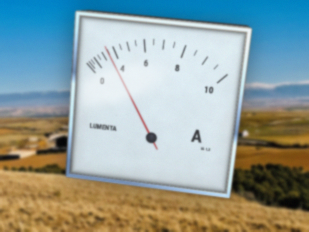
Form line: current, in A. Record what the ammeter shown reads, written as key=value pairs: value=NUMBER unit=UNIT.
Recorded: value=3.5 unit=A
